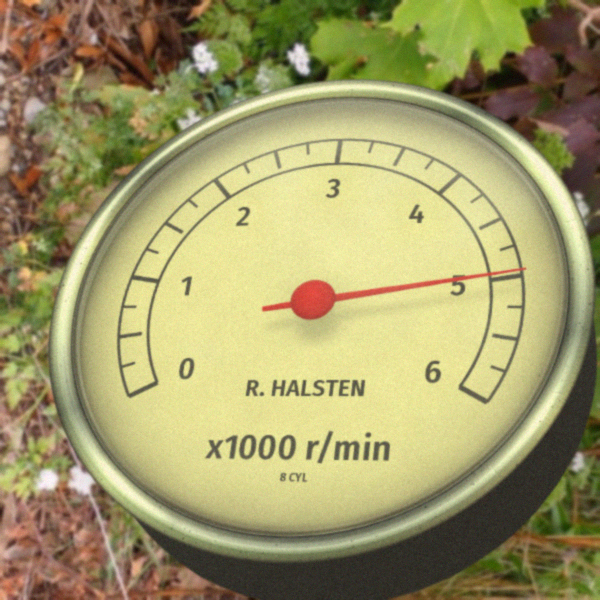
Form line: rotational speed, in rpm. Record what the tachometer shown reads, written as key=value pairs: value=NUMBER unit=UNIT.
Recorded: value=5000 unit=rpm
